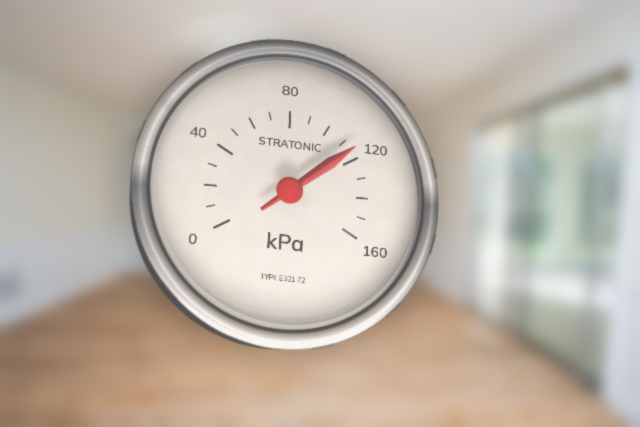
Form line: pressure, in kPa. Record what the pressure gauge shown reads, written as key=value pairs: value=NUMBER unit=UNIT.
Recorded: value=115 unit=kPa
